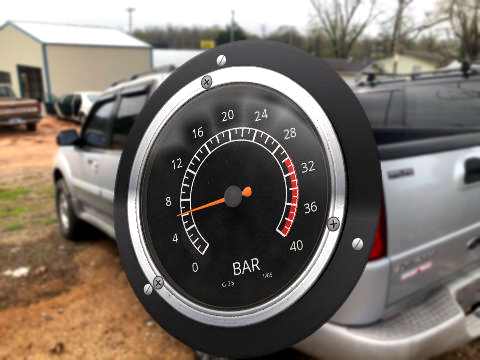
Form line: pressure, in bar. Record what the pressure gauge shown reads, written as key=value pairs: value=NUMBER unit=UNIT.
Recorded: value=6 unit=bar
